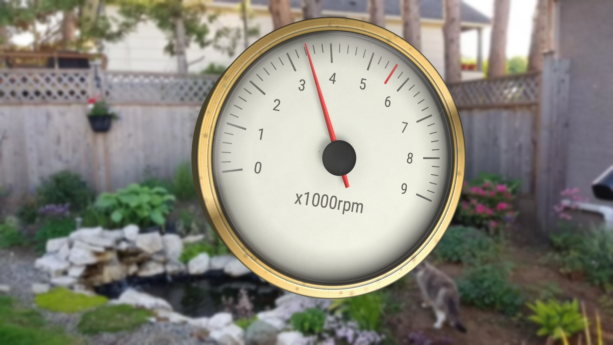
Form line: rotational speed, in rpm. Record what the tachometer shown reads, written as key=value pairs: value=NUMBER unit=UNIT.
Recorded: value=3400 unit=rpm
